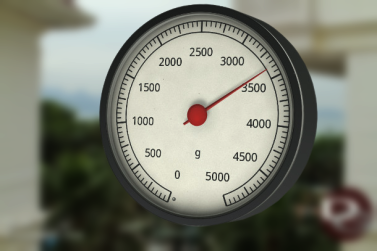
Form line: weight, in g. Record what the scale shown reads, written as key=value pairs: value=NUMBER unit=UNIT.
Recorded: value=3400 unit=g
